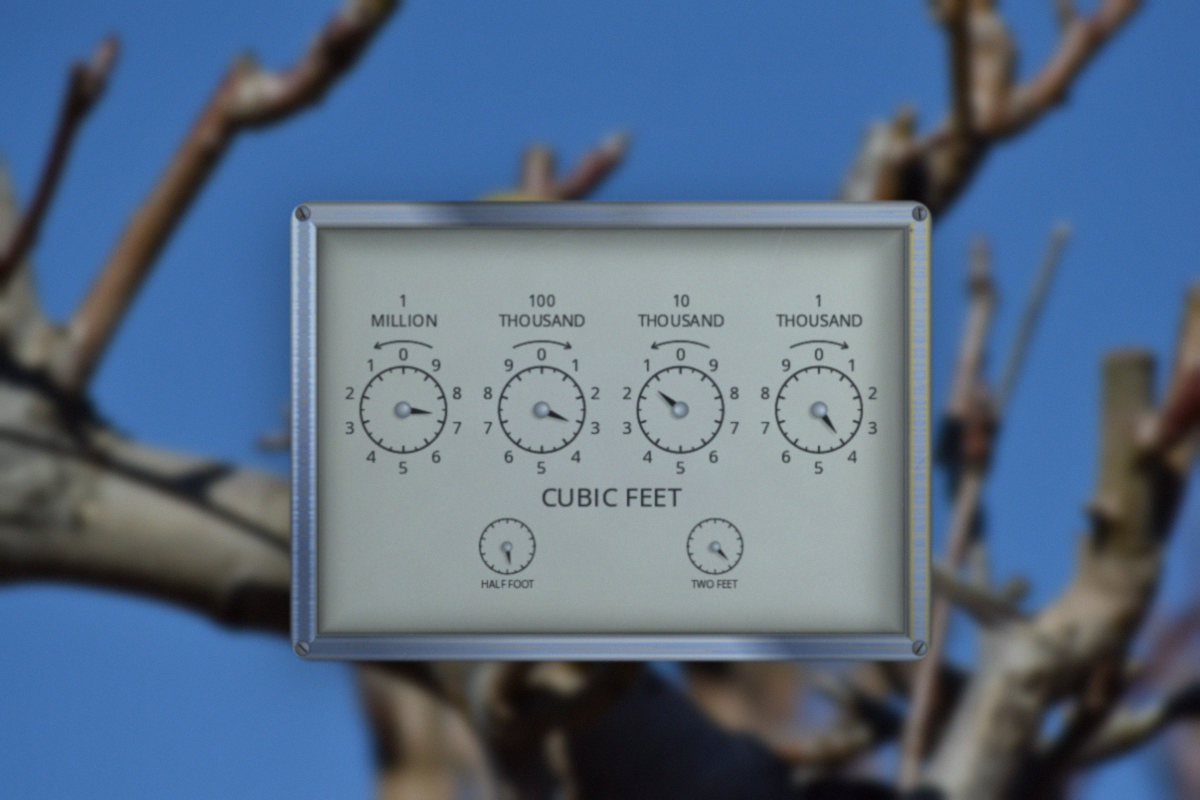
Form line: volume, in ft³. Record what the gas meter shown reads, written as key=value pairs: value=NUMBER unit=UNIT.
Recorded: value=731400 unit=ft³
